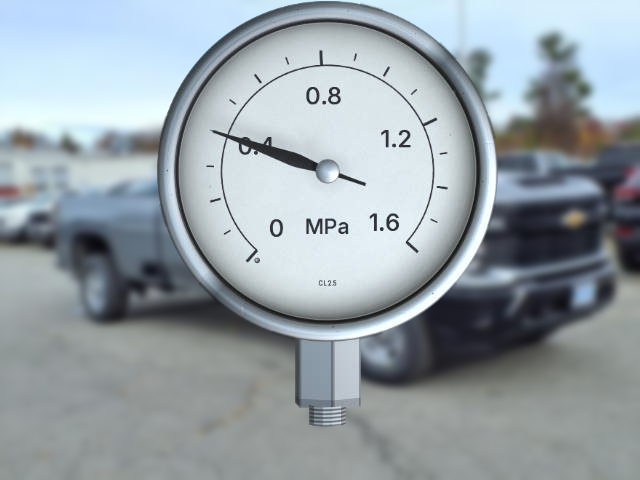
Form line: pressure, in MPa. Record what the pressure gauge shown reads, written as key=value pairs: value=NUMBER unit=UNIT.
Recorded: value=0.4 unit=MPa
